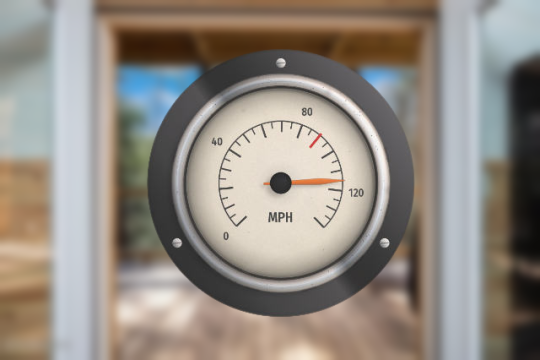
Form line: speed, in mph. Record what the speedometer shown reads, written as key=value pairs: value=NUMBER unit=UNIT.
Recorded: value=115 unit=mph
